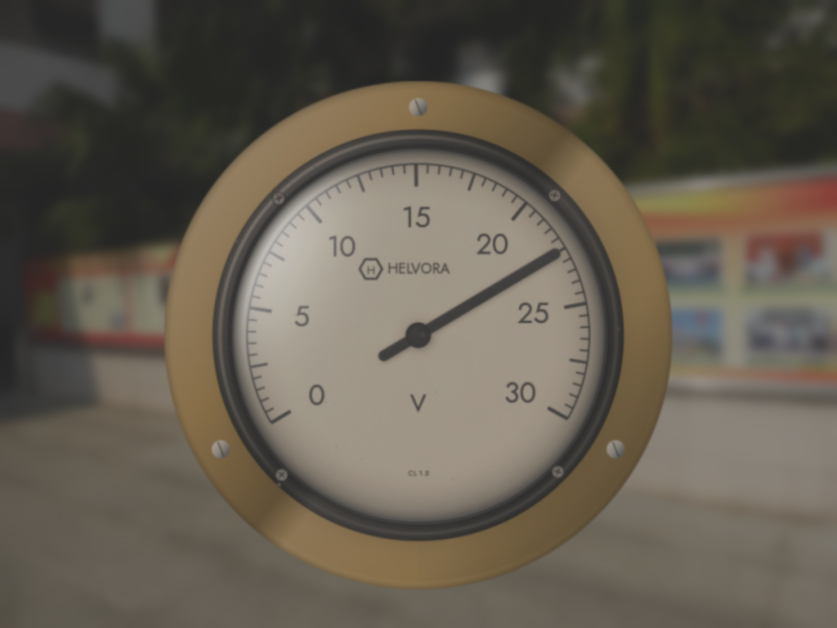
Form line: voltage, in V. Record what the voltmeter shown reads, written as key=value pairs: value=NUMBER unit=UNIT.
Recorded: value=22.5 unit=V
